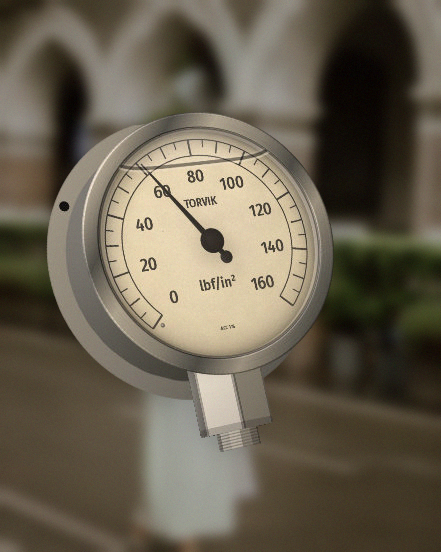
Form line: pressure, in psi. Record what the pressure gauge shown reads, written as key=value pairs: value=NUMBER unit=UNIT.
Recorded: value=60 unit=psi
